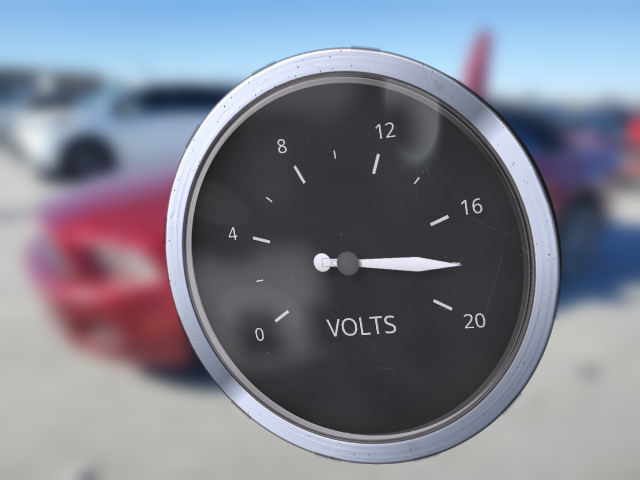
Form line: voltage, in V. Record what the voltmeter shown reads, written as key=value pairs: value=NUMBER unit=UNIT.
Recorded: value=18 unit=V
